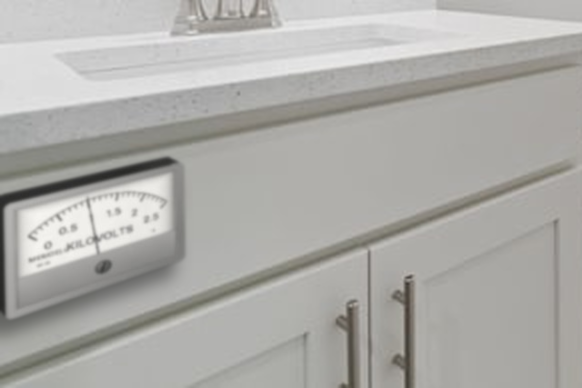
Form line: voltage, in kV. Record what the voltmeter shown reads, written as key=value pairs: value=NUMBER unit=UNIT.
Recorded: value=1 unit=kV
